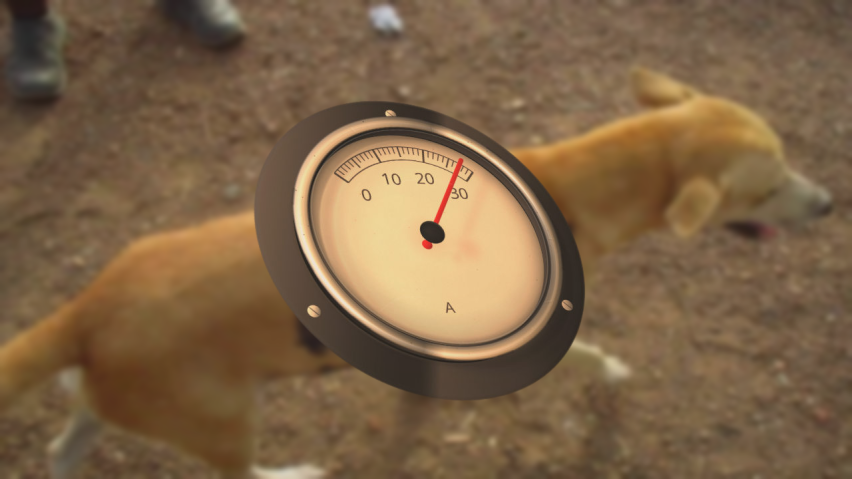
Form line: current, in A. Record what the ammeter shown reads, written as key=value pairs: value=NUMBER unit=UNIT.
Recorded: value=27 unit=A
